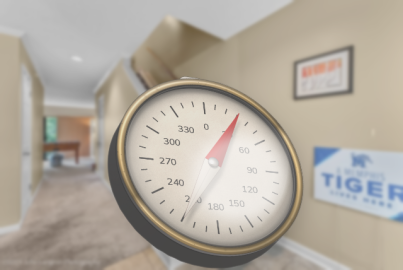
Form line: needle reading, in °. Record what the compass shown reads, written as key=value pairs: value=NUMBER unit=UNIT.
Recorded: value=30 unit=°
